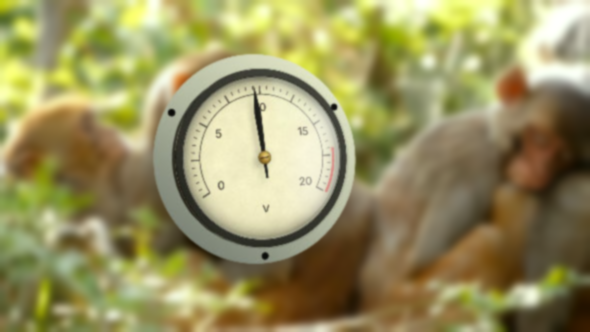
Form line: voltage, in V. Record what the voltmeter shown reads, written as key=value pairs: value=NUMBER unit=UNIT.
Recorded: value=9.5 unit=V
